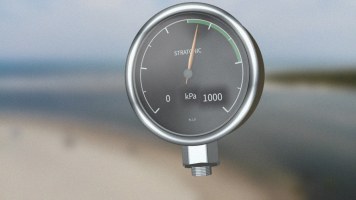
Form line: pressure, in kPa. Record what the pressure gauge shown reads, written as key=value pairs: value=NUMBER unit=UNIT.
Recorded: value=550 unit=kPa
